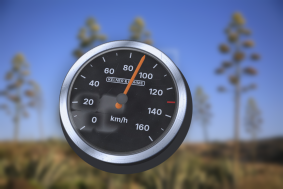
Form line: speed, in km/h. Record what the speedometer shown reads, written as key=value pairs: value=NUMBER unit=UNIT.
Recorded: value=90 unit=km/h
